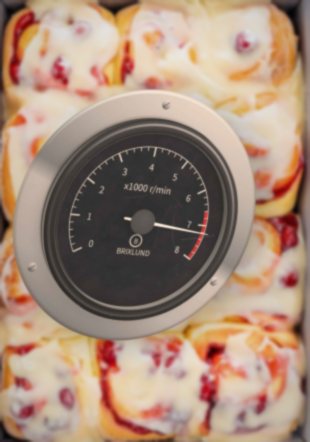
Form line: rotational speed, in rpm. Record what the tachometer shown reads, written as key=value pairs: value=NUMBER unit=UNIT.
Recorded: value=7200 unit=rpm
